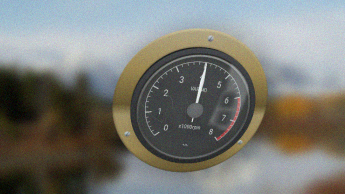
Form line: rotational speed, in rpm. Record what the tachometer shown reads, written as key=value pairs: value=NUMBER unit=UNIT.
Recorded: value=4000 unit=rpm
